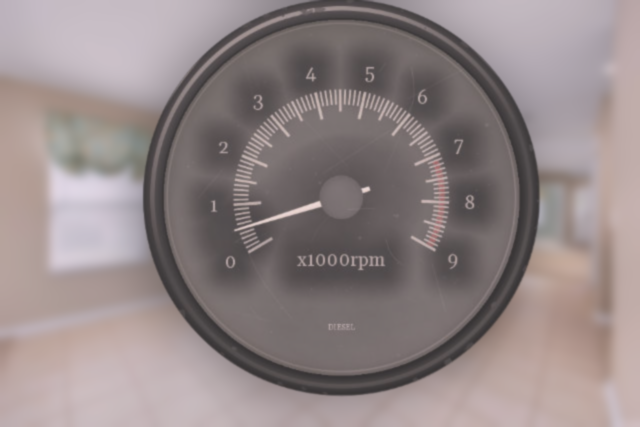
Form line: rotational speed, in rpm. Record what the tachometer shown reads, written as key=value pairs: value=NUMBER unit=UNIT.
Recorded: value=500 unit=rpm
